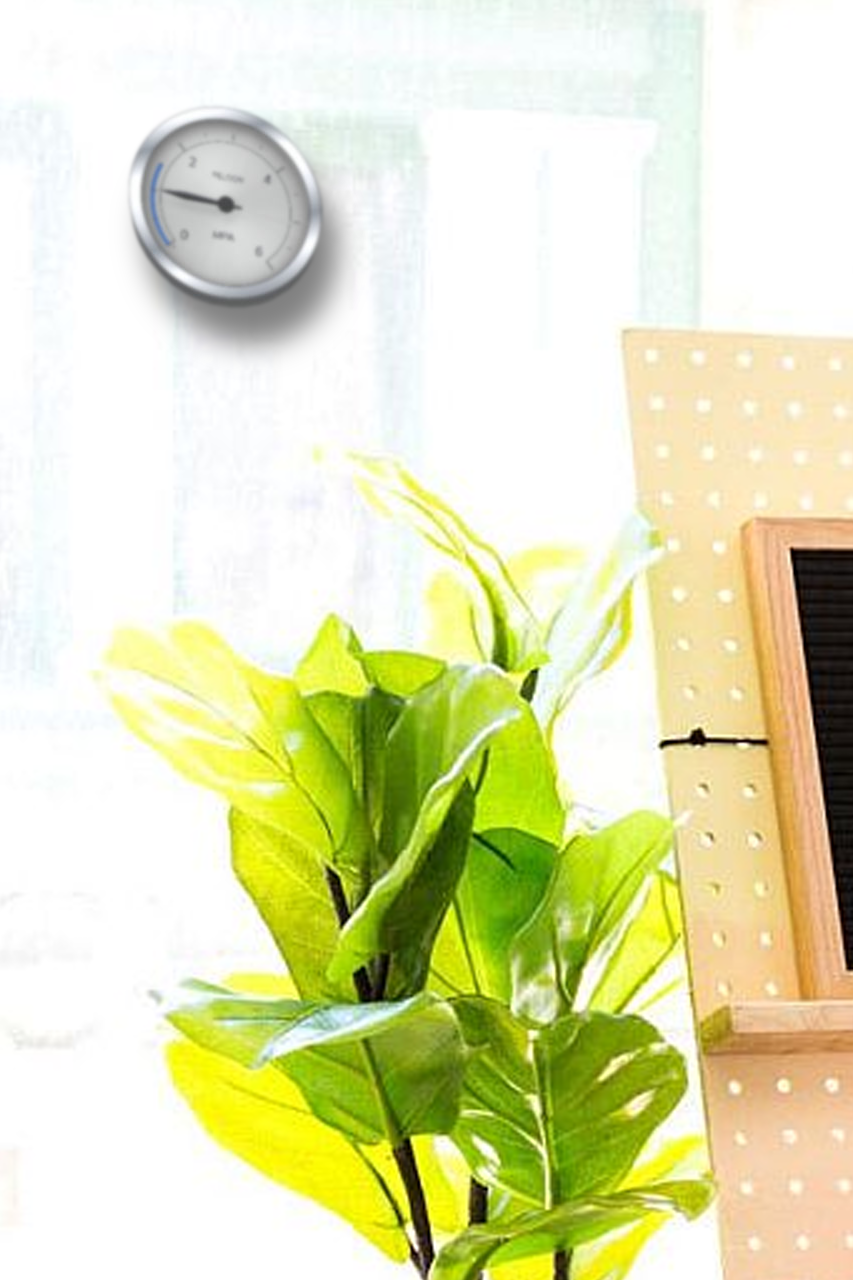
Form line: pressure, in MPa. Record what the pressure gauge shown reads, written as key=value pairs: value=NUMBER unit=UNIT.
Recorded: value=1 unit=MPa
